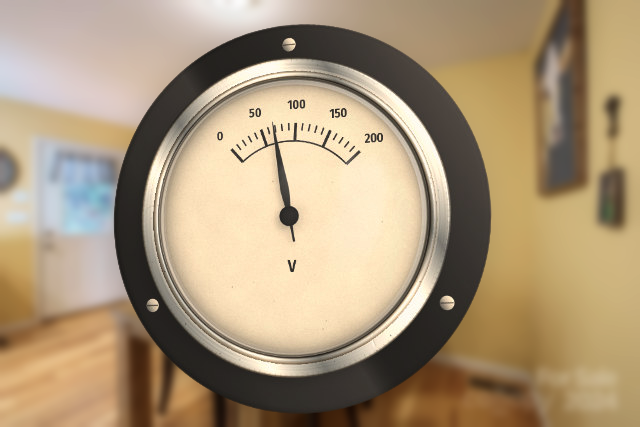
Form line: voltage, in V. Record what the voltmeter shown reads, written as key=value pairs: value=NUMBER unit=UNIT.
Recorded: value=70 unit=V
